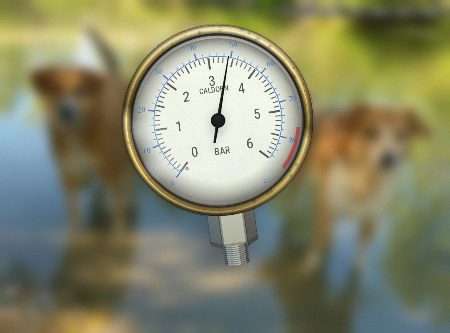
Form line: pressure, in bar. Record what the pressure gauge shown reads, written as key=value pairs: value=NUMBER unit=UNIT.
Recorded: value=3.4 unit=bar
